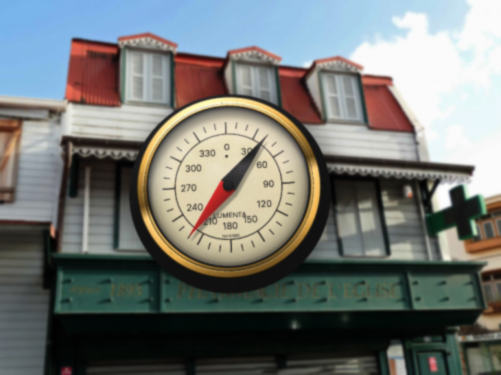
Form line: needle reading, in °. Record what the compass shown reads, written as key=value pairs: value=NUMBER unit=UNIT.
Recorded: value=220 unit=°
